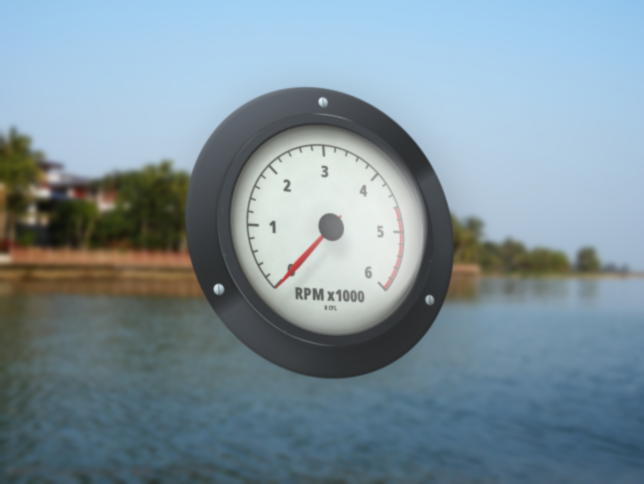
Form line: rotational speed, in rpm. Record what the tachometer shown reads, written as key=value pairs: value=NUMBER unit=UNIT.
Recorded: value=0 unit=rpm
